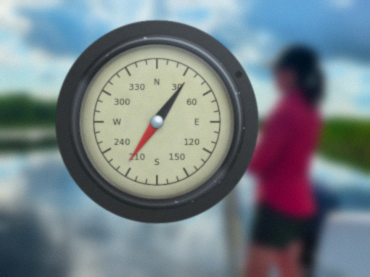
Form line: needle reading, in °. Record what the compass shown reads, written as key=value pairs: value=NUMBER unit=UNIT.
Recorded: value=215 unit=°
